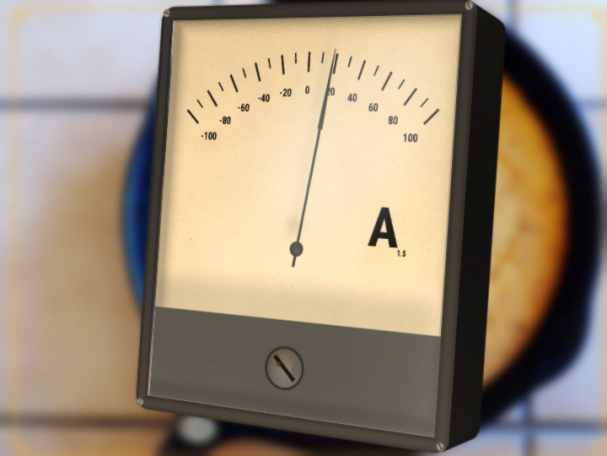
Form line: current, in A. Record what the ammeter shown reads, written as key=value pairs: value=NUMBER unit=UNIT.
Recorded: value=20 unit=A
